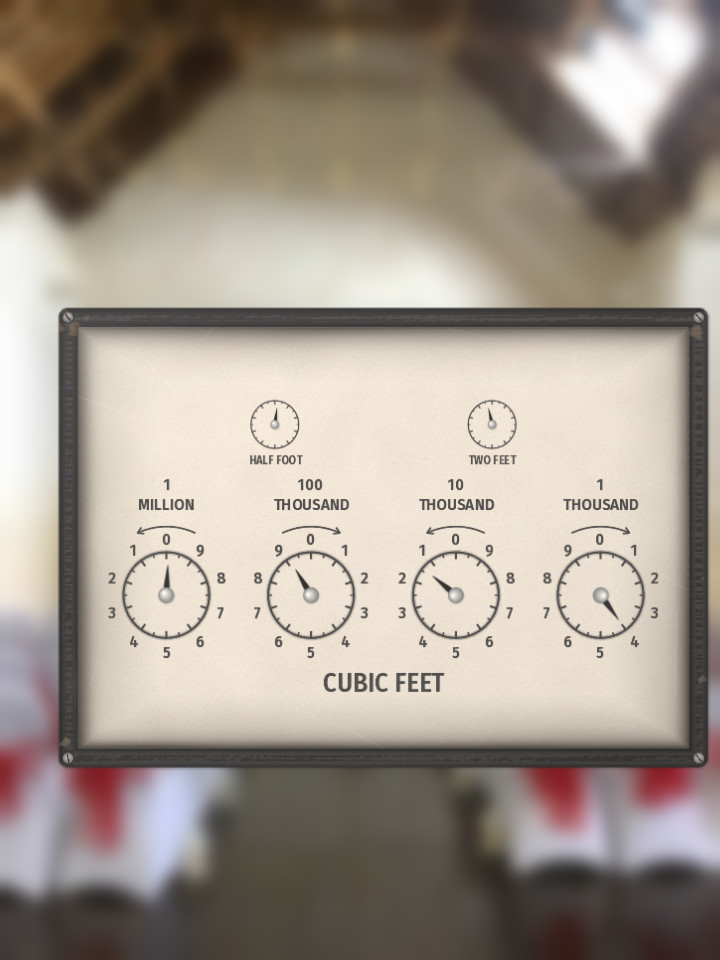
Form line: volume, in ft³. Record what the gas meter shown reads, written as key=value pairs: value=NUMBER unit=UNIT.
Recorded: value=991400 unit=ft³
